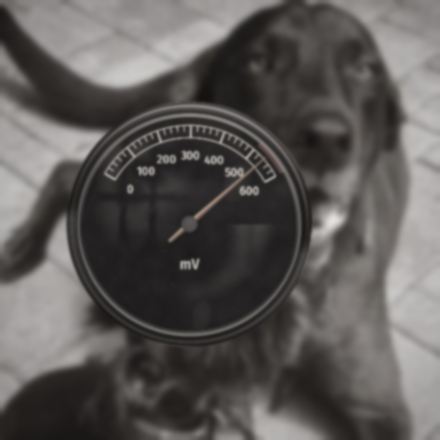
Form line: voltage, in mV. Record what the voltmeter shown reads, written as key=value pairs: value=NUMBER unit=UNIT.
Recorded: value=540 unit=mV
